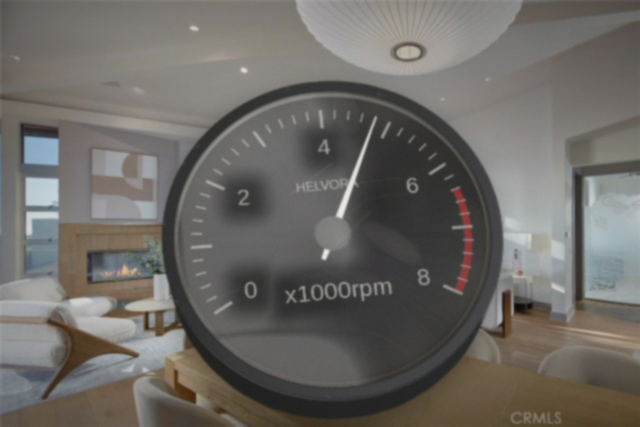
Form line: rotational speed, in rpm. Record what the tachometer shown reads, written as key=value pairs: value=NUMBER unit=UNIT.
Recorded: value=4800 unit=rpm
